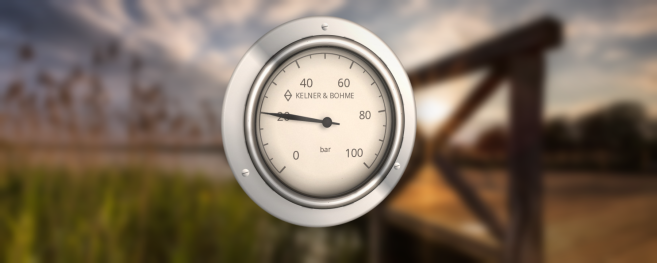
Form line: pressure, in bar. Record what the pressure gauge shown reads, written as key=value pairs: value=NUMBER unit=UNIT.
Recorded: value=20 unit=bar
